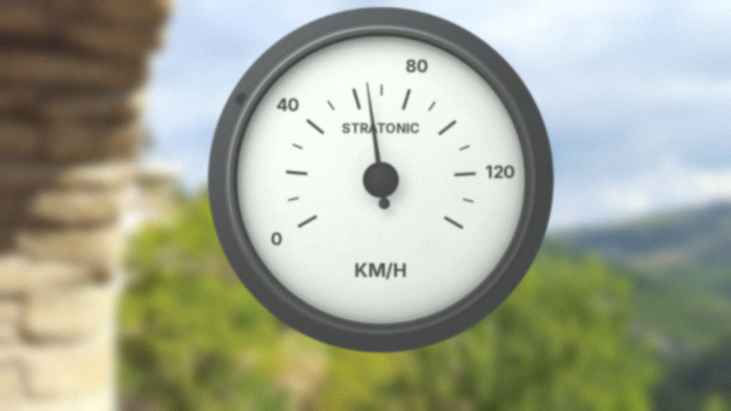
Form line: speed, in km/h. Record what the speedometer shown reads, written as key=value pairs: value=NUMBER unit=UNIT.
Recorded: value=65 unit=km/h
